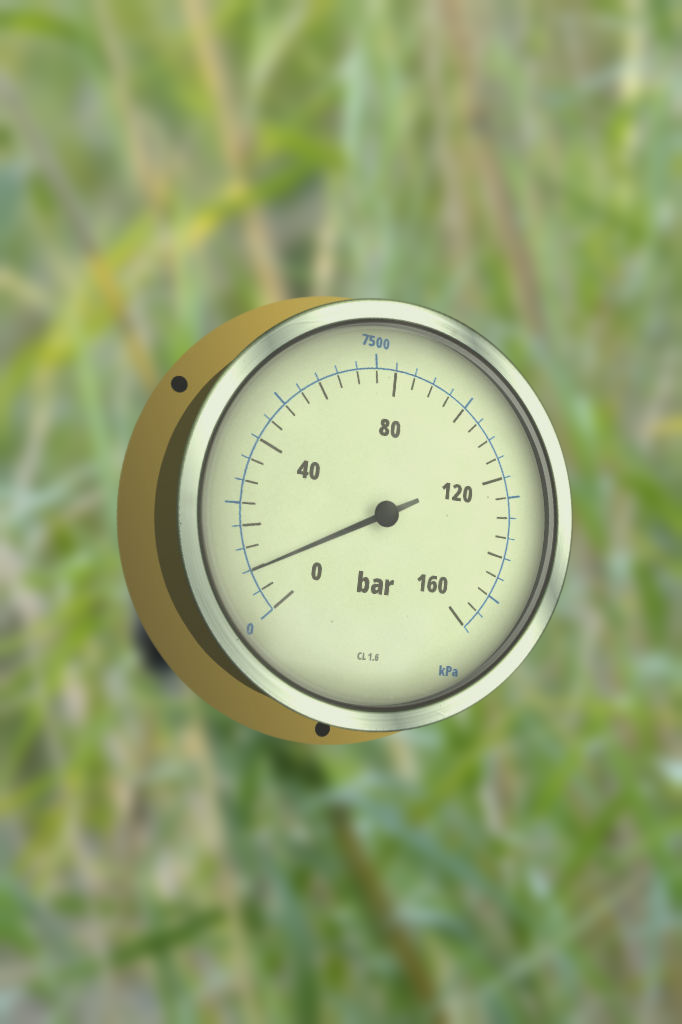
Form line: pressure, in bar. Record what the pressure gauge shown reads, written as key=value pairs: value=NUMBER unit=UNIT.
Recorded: value=10 unit=bar
